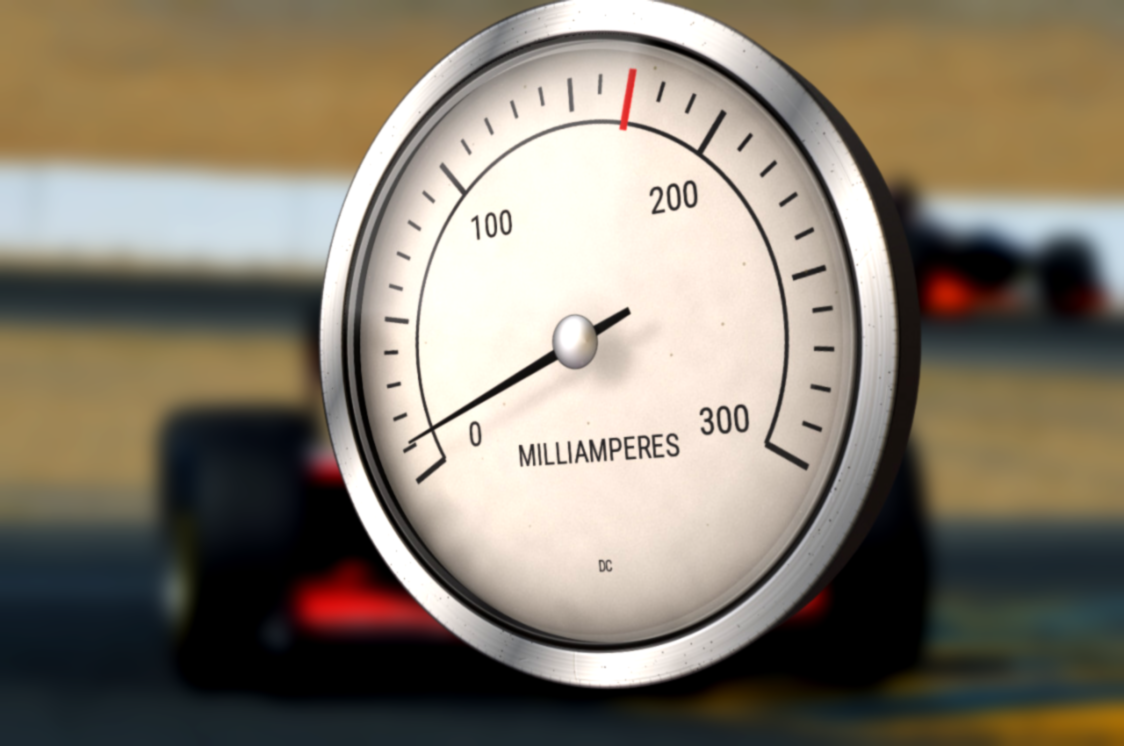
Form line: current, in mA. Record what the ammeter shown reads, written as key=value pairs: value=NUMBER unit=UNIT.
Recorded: value=10 unit=mA
